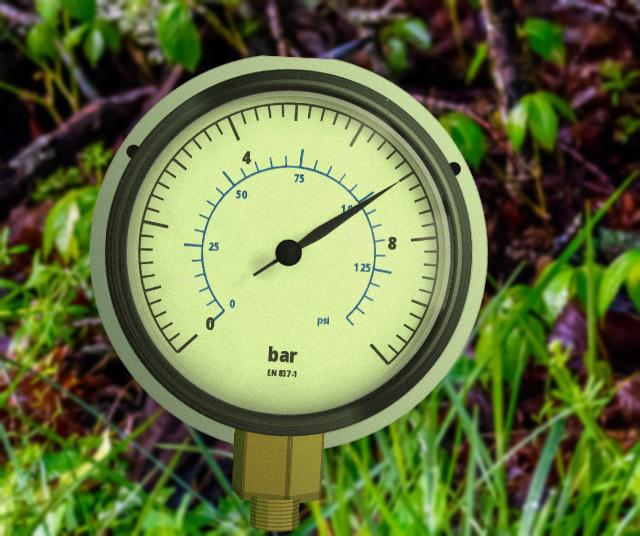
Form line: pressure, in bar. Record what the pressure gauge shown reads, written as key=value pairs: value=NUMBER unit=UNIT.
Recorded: value=7 unit=bar
